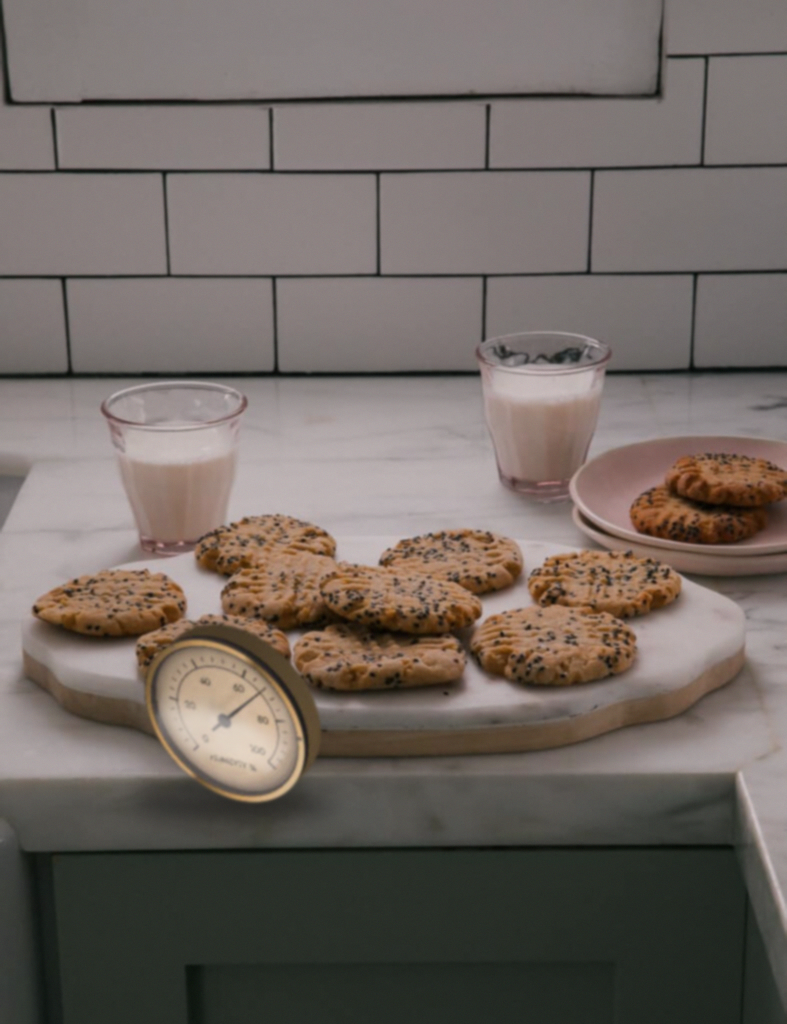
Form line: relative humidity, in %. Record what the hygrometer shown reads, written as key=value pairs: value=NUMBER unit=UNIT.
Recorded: value=68 unit=%
